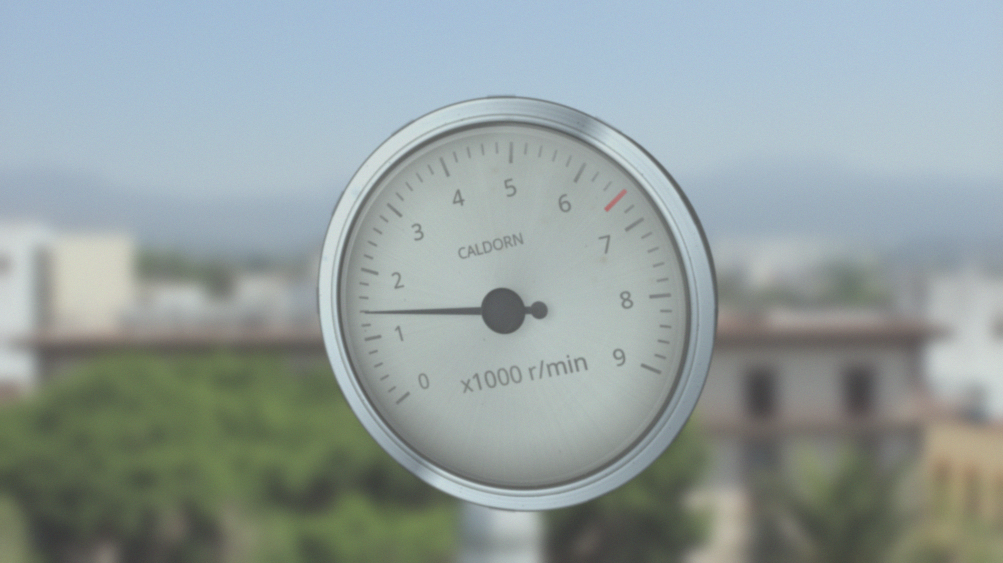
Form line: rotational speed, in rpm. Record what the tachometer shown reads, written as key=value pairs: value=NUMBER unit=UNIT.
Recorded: value=1400 unit=rpm
